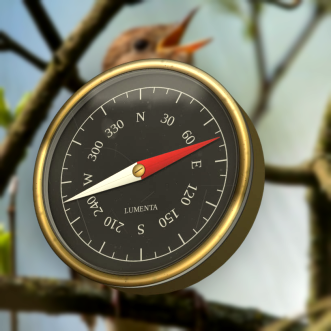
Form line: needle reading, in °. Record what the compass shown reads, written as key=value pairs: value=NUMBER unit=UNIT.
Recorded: value=75 unit=°
